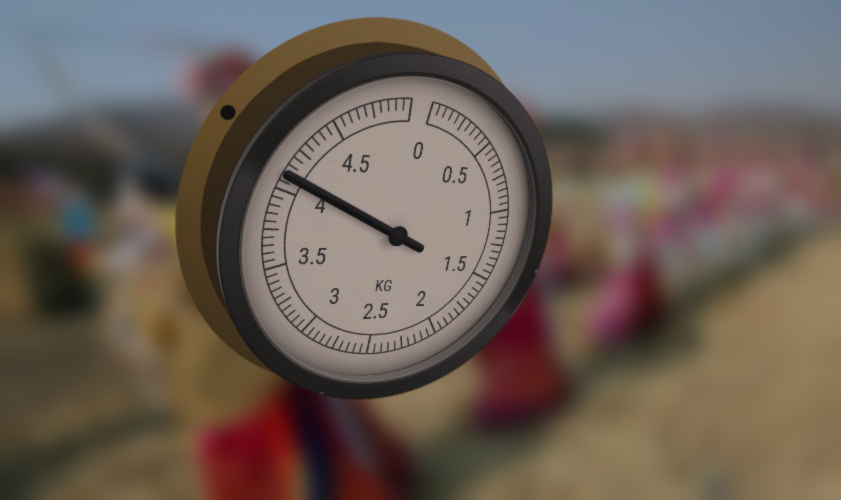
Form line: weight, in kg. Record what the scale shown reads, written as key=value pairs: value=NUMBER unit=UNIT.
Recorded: value=4.1 unit=kg
